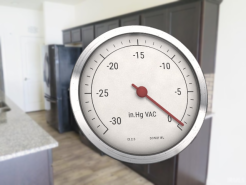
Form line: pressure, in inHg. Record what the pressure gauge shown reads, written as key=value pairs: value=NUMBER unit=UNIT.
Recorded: value=-0.5 unit=inHg
